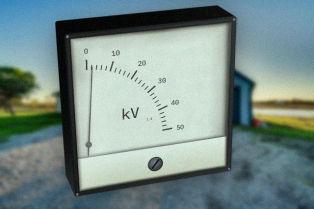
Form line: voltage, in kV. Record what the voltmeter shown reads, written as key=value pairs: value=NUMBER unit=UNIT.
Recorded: value=2 unit=kV
